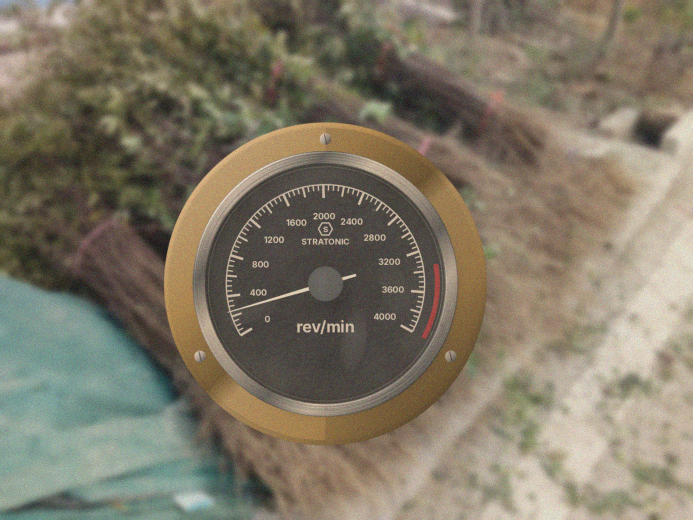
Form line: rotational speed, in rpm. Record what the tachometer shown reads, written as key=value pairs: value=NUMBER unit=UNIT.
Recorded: value=250 unit=rpm
